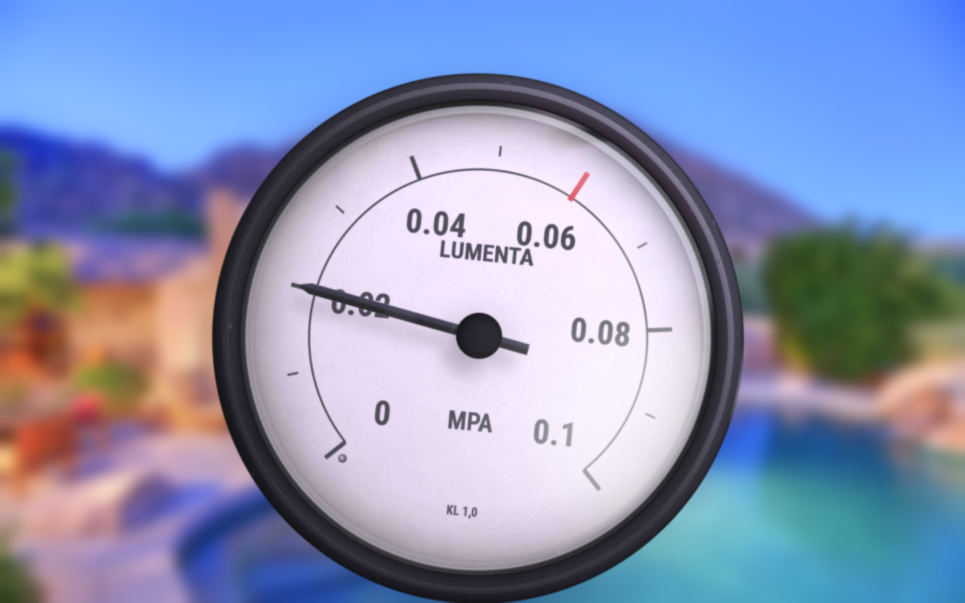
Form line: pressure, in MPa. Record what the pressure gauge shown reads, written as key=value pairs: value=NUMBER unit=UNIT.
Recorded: value=0.02 unit=MPa
